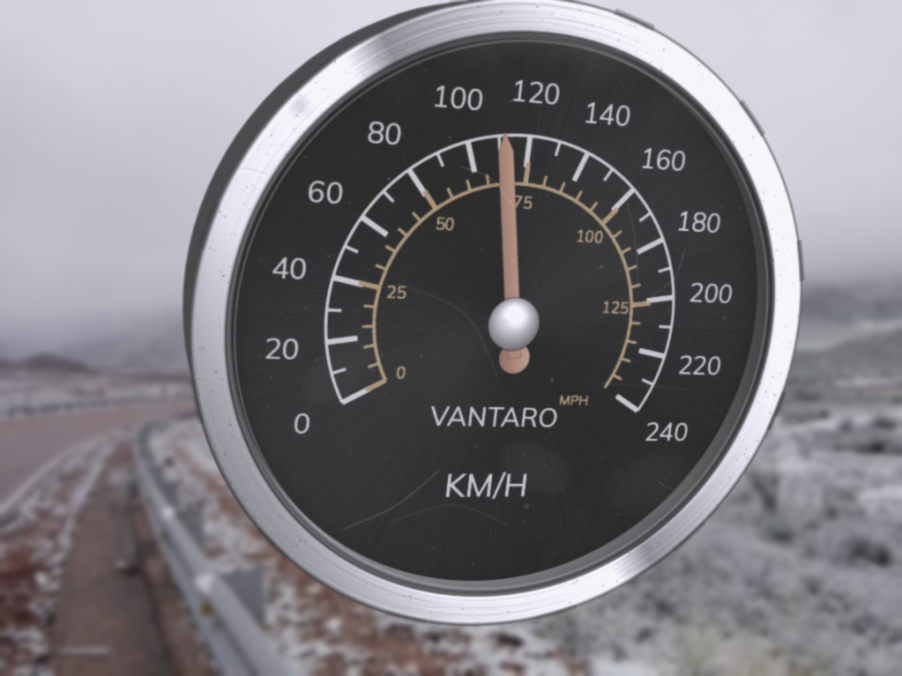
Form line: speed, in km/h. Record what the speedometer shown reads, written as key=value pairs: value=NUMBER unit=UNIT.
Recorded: value=110 unit=km/h
